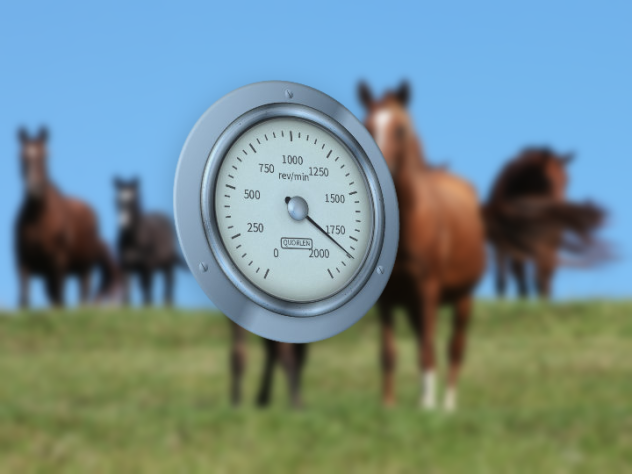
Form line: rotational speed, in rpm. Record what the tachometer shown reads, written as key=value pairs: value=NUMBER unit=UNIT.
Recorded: value=1850 unit=rpm
